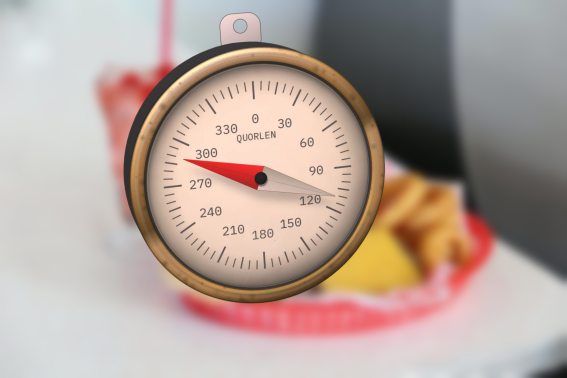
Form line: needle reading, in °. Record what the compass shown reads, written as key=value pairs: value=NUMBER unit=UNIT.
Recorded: value=290 unit=°
